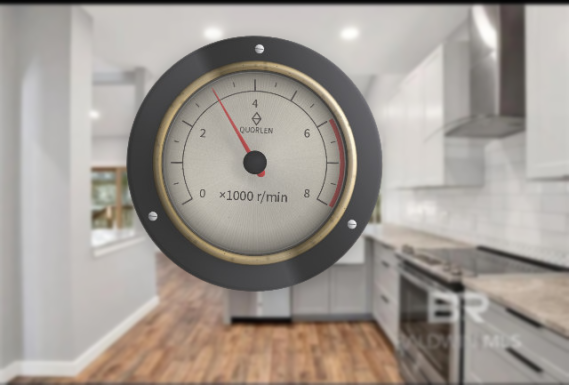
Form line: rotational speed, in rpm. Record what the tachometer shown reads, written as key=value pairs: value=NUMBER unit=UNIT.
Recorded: value=3000 unit=rpm
